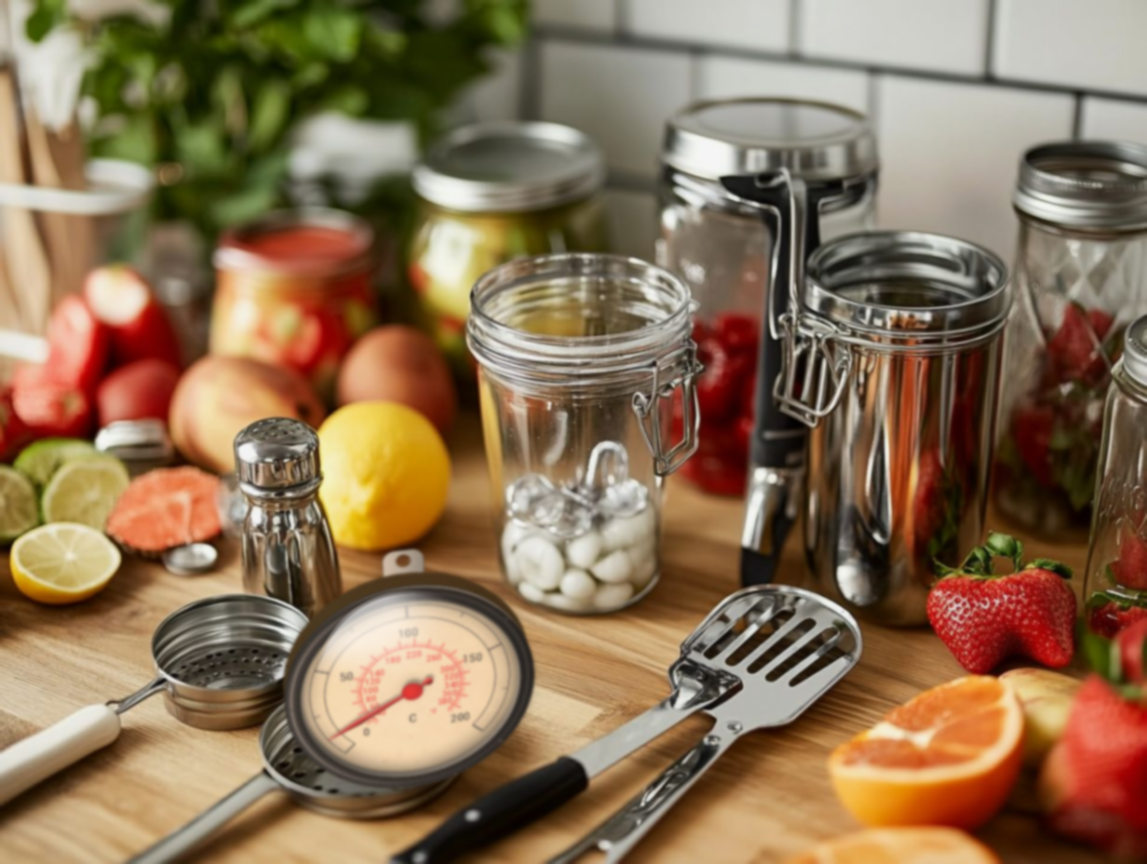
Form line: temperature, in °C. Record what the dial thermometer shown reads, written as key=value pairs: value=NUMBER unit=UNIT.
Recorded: value=12.5 unit=°C
